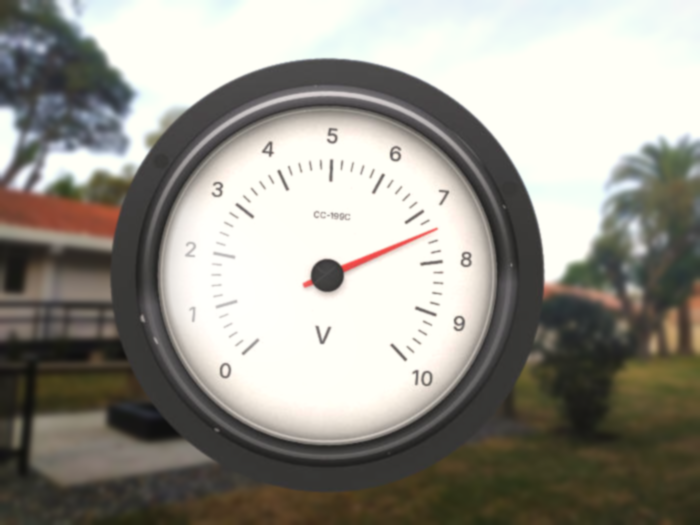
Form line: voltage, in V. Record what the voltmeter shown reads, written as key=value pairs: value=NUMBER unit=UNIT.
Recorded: value=7.4 unit=V
